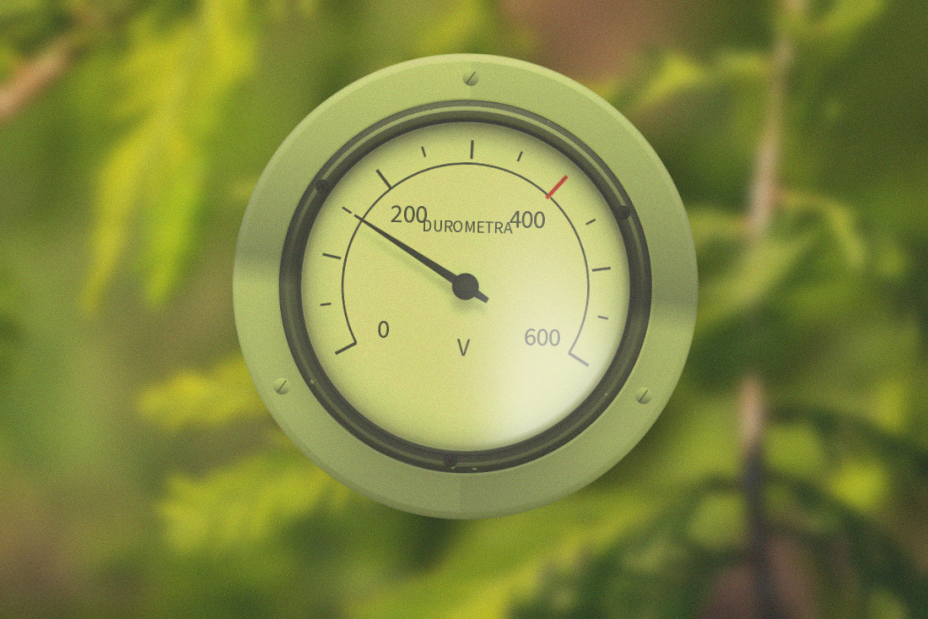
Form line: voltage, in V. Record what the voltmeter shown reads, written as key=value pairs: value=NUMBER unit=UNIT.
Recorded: value=150 unit=V
